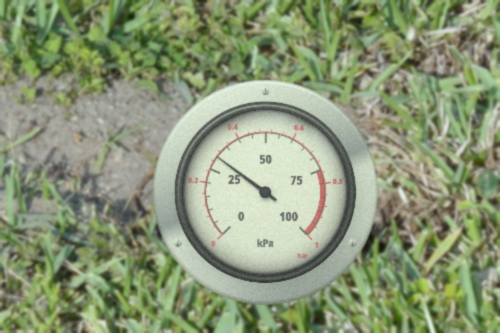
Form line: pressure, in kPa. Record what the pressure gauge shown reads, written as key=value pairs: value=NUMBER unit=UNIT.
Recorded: value=30 unit=kPa
